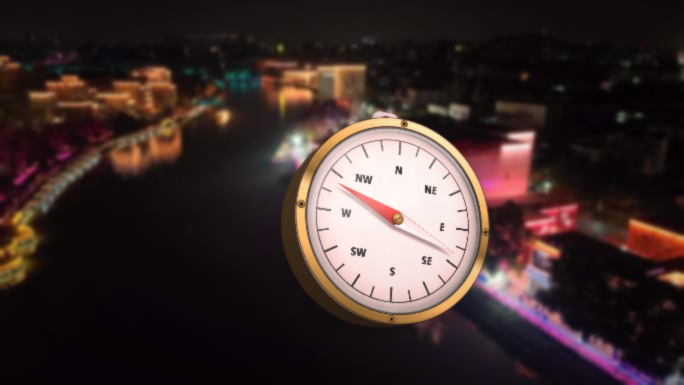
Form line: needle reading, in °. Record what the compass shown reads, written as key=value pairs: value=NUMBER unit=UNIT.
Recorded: value=292.5 unit=°
